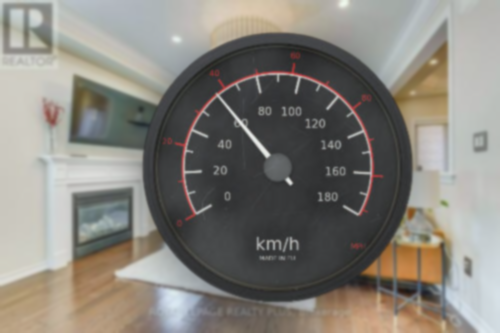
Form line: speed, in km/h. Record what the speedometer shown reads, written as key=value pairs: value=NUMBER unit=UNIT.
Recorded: value=60 unit=km/h
